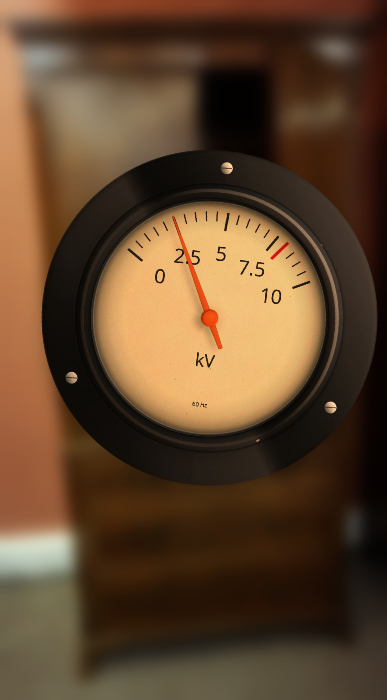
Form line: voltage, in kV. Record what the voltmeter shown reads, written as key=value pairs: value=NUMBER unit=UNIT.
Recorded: value=2.5 unit=kV
